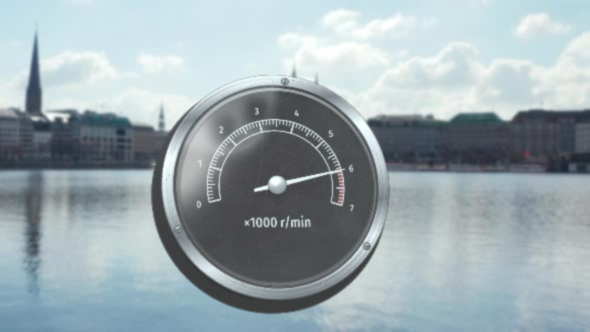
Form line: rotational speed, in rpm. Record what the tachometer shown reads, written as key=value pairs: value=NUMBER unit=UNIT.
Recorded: value=6000 unit=rpm
